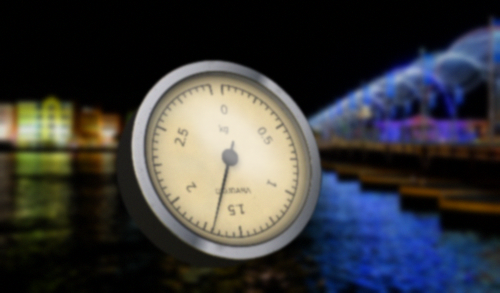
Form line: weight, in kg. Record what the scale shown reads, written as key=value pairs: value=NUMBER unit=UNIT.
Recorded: value=1.7 unit=kg
